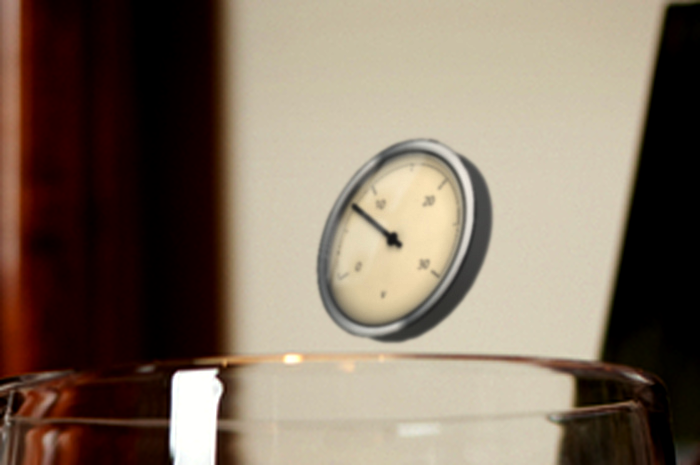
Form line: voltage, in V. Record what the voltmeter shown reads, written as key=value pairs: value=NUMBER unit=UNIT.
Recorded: value=7.5 unit=V
